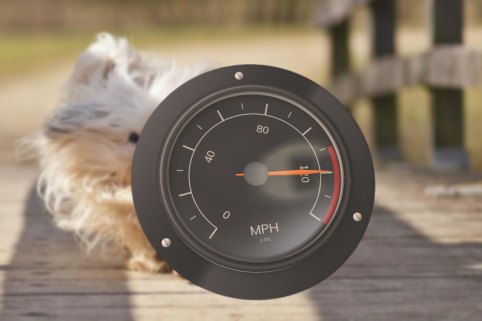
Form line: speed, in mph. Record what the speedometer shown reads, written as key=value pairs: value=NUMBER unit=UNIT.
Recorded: value=120 unit=mph
